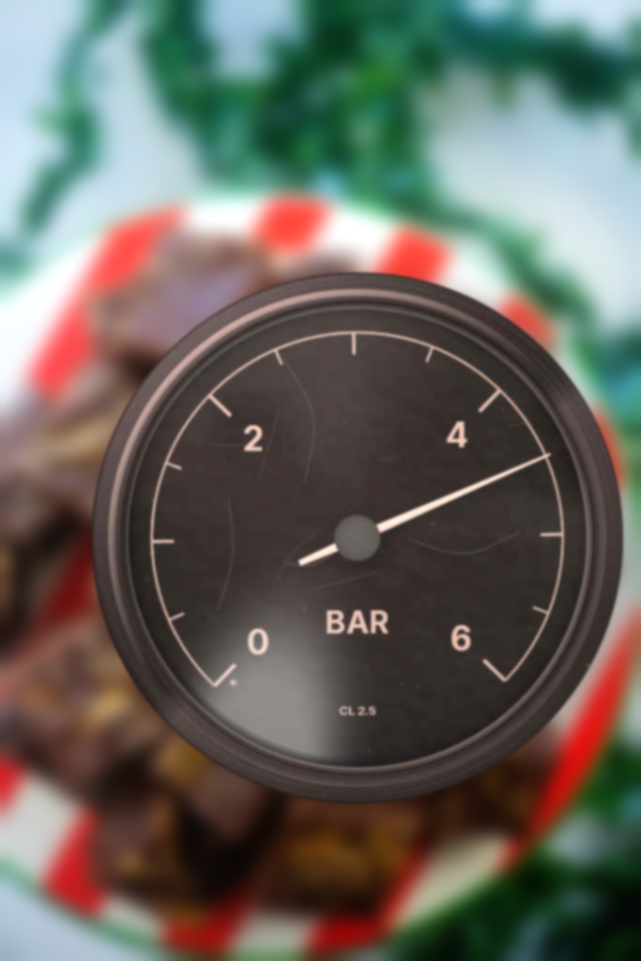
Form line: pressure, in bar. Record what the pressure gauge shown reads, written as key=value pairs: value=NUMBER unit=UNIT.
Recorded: value=4.5 unit=bar
